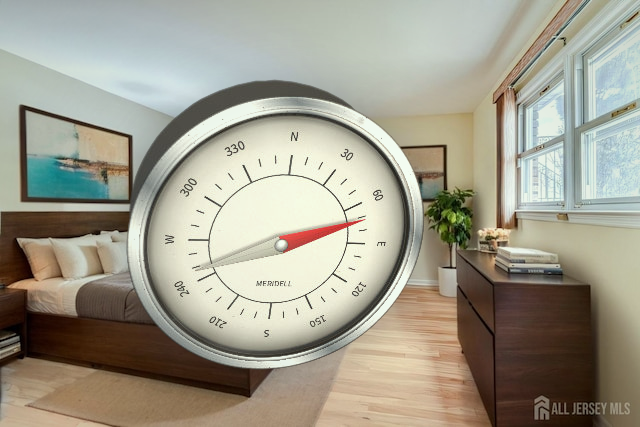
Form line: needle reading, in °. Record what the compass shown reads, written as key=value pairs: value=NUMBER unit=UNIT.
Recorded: value=70 unit=°
